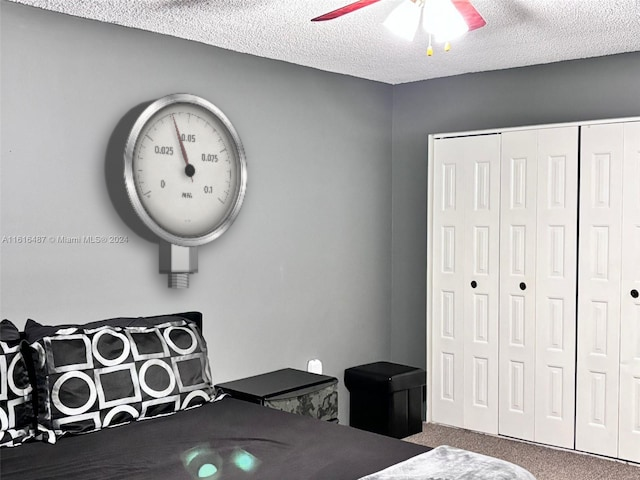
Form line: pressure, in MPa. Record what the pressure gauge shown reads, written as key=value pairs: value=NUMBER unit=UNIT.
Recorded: value=0.04 unit=MPa
